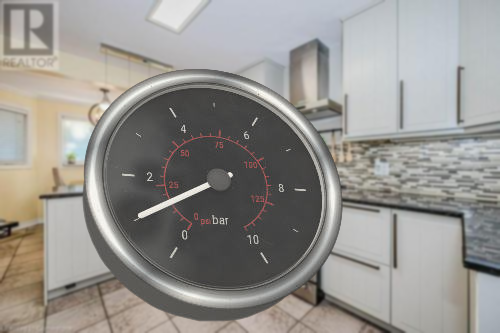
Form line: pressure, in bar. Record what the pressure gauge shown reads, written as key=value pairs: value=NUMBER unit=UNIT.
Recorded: value=1 unit=bar
